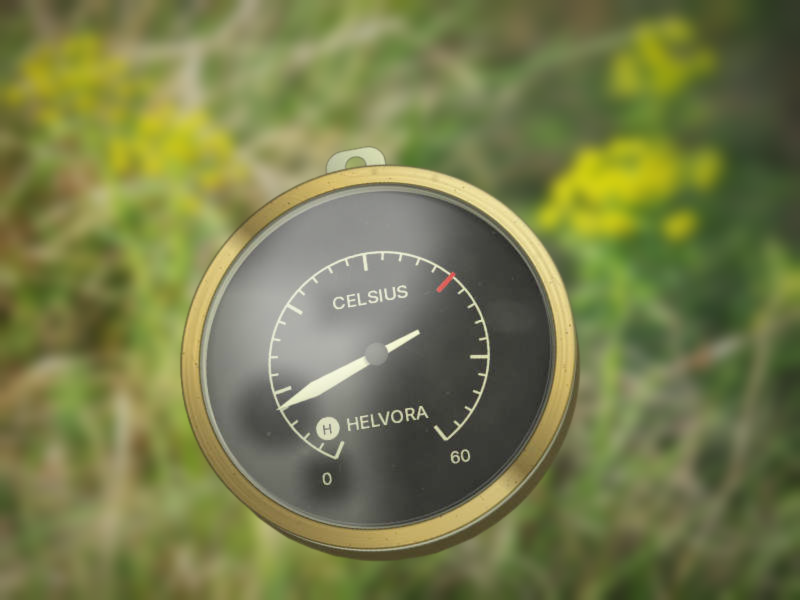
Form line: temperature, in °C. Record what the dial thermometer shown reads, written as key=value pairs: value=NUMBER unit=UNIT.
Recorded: value=8 unit=°C
